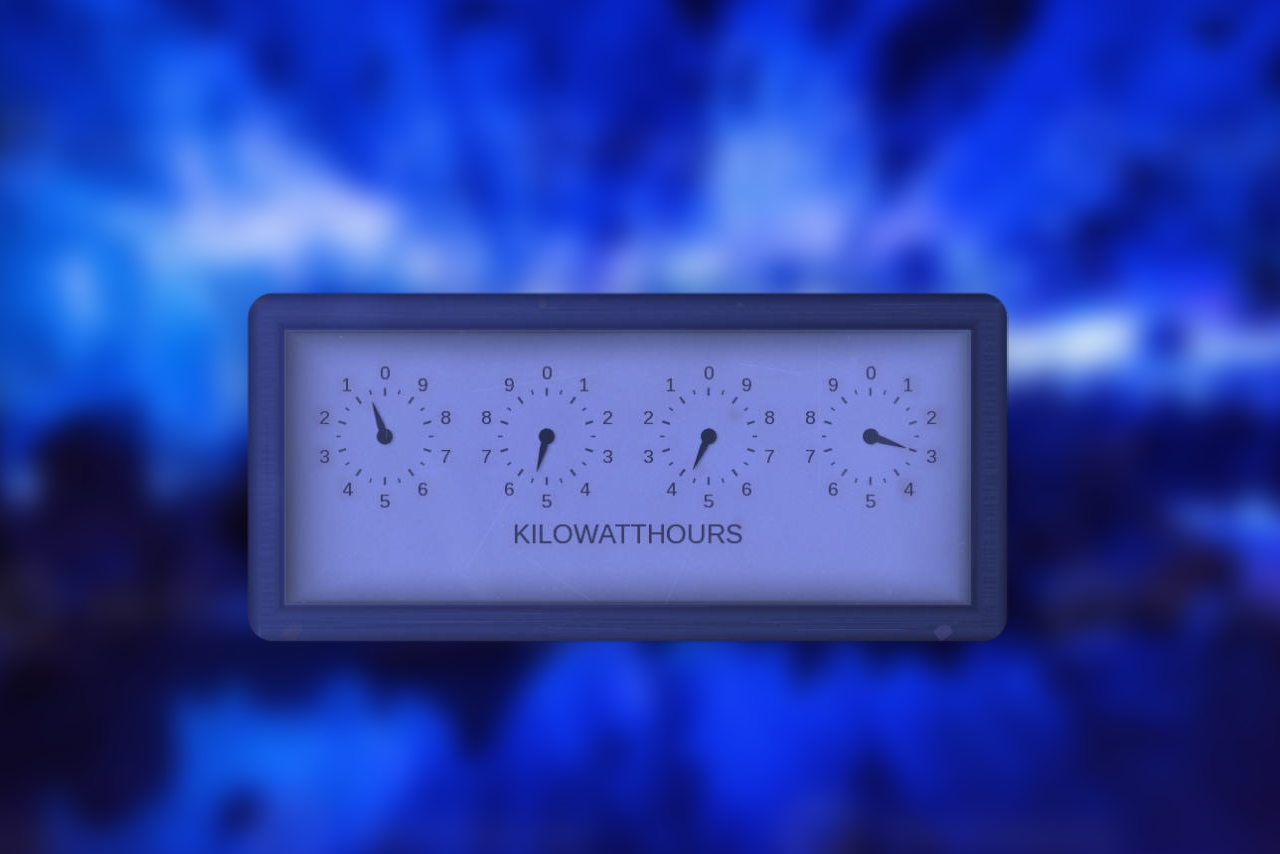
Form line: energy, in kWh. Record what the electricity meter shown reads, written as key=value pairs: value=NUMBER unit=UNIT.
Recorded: value=543 unit=kWh
